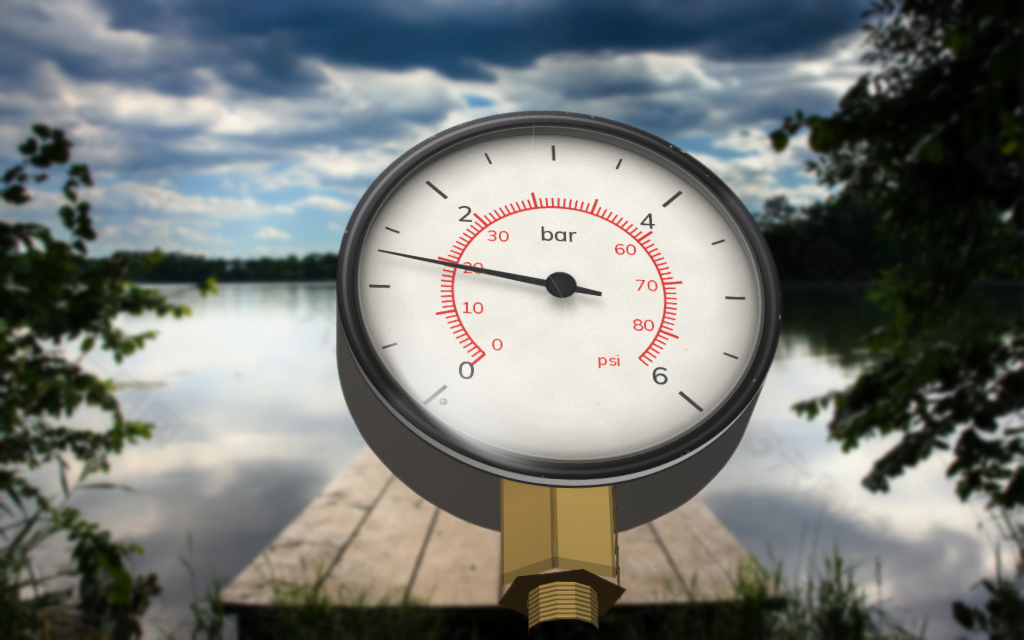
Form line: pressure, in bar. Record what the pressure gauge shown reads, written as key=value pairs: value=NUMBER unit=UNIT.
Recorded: value=1.25 unit=bar
